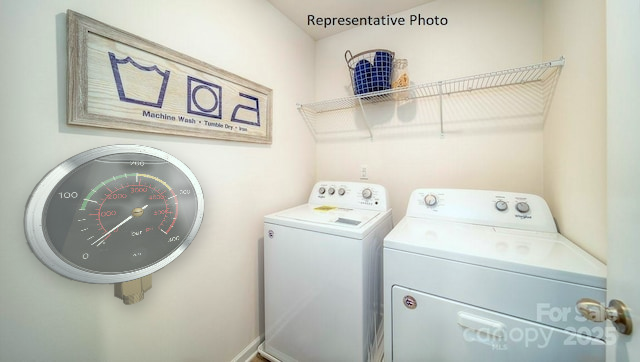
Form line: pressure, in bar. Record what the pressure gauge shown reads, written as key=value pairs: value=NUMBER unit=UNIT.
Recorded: value=10 unit=bar
